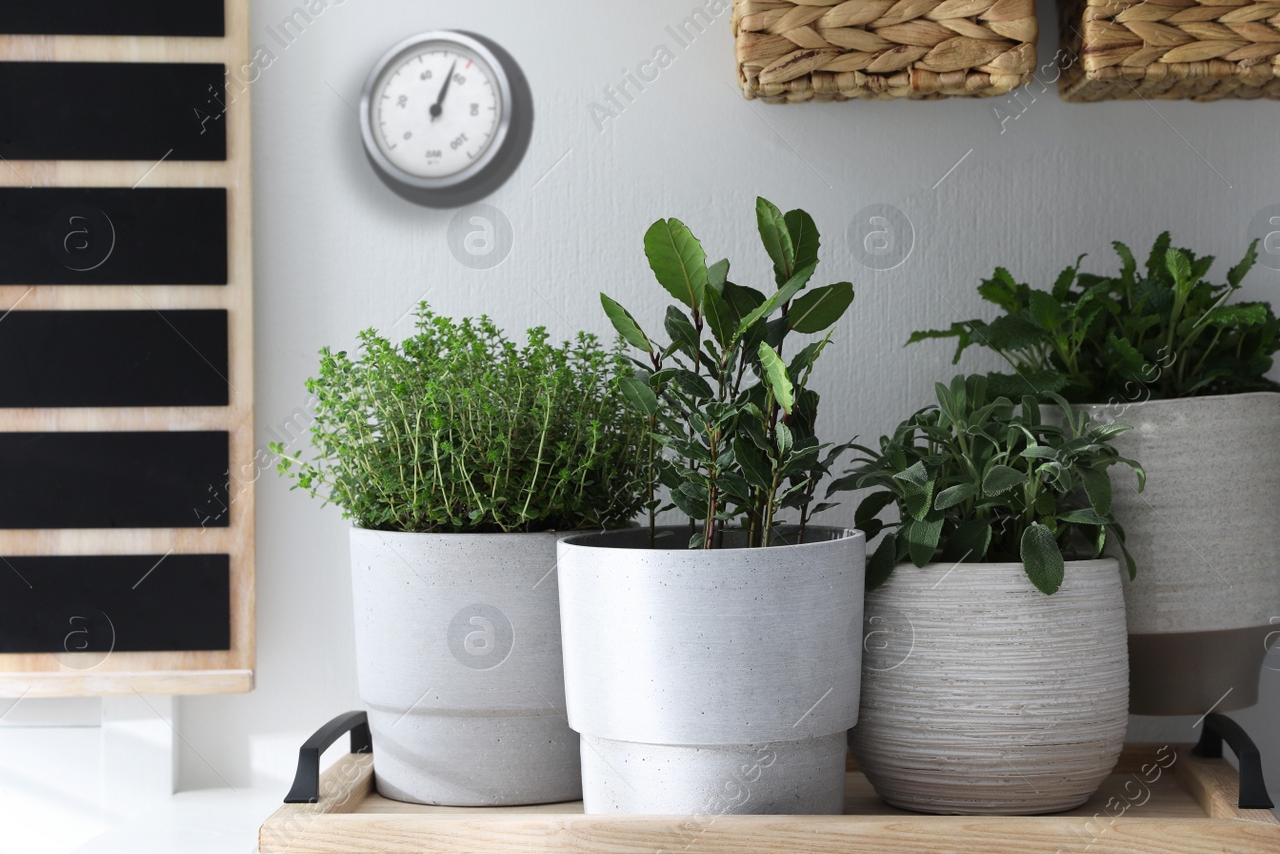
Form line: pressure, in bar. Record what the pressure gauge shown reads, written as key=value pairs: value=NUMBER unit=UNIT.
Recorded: value=55 unit=bar
